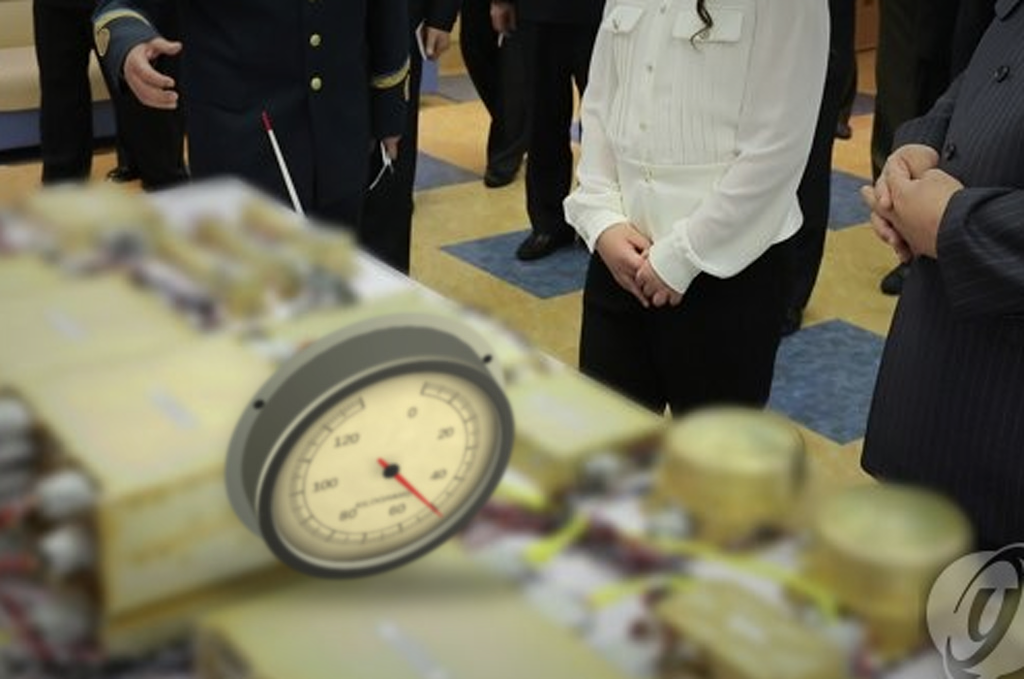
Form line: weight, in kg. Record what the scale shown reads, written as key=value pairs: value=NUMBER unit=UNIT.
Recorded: value=50 unit=kg
